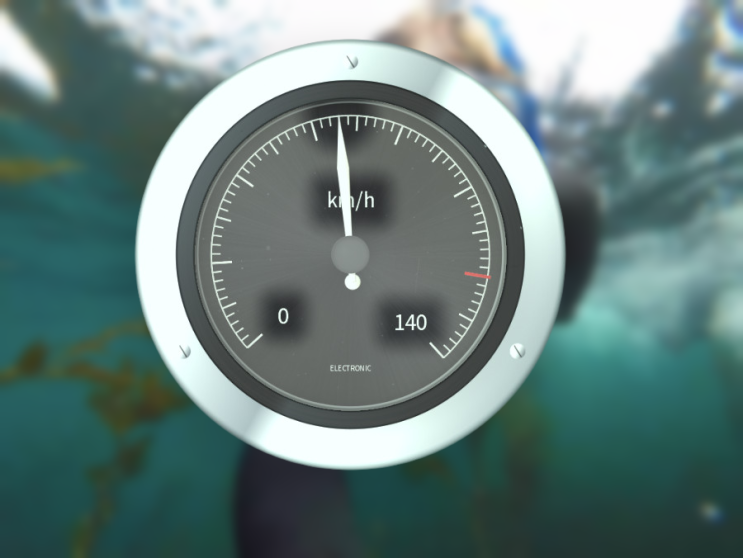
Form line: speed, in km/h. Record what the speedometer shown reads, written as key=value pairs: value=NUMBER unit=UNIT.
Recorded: value=66 unit=km/h
